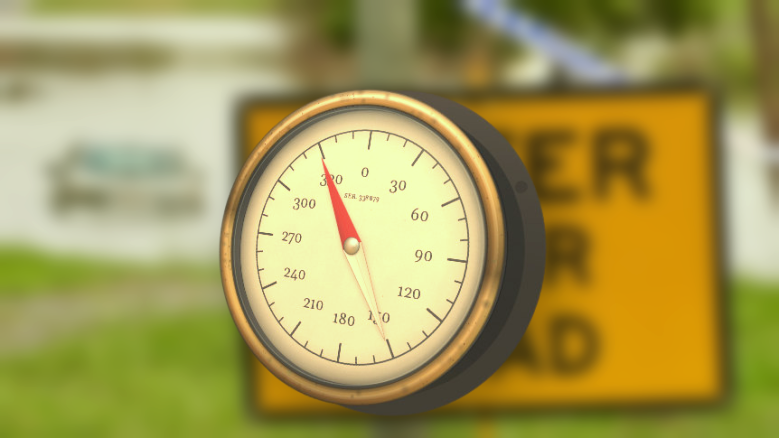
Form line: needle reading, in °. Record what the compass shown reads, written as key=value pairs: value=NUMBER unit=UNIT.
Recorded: value=330 unit=°
